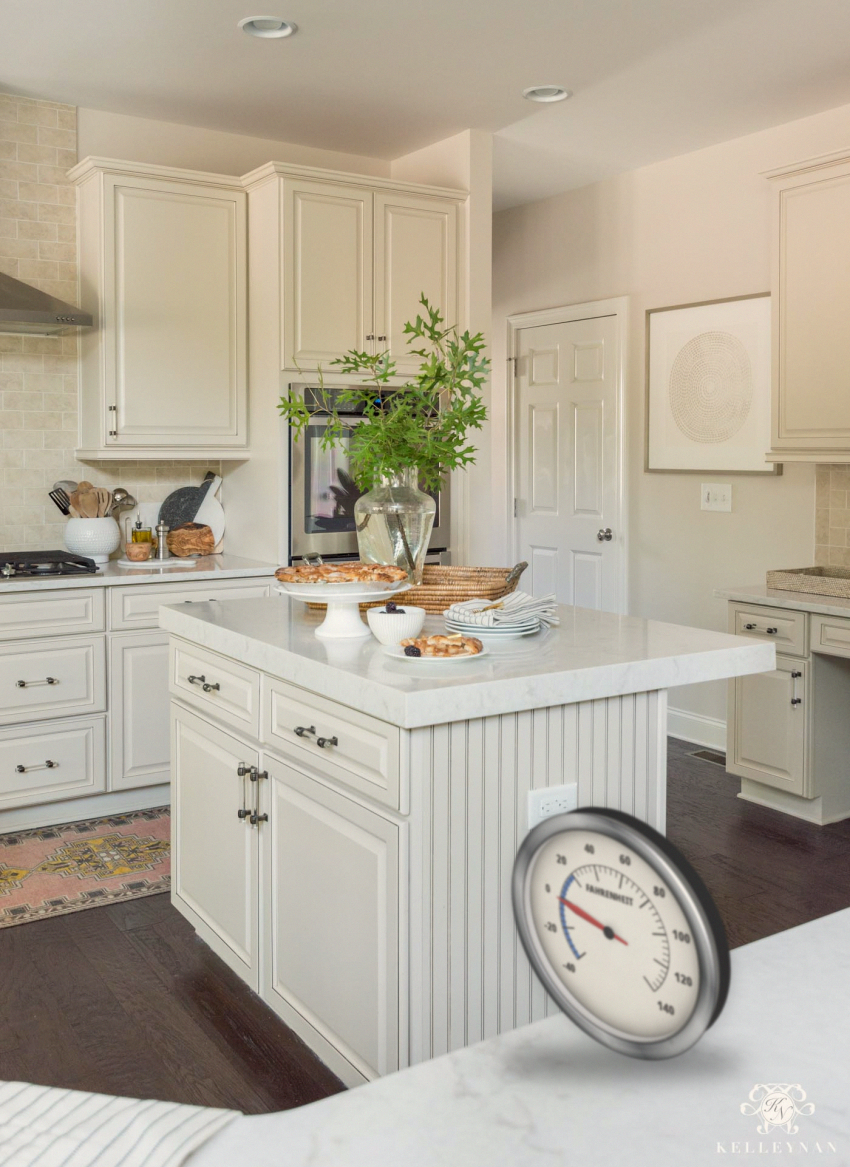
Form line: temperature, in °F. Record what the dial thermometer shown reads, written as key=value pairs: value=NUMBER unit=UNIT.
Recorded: value=0 unit=°F
